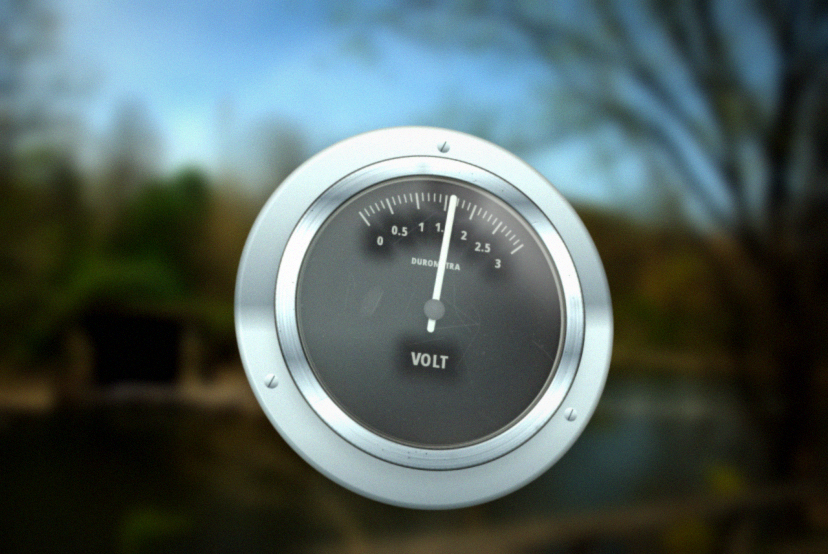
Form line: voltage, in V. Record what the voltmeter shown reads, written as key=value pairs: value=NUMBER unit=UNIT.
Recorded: value=1.6 unit=V
